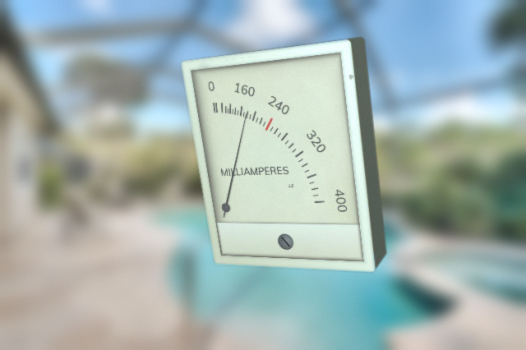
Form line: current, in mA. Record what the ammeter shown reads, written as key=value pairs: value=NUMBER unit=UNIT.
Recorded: value=180 unit=mA
